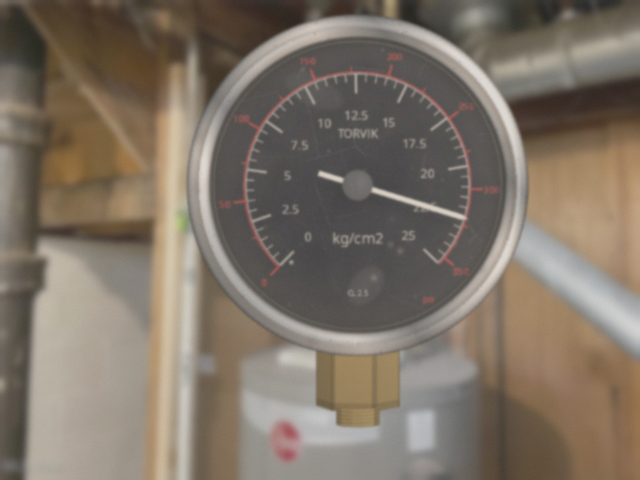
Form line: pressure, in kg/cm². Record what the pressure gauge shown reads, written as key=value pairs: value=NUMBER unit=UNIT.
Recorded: value=22.5 unit=kg/cm²
